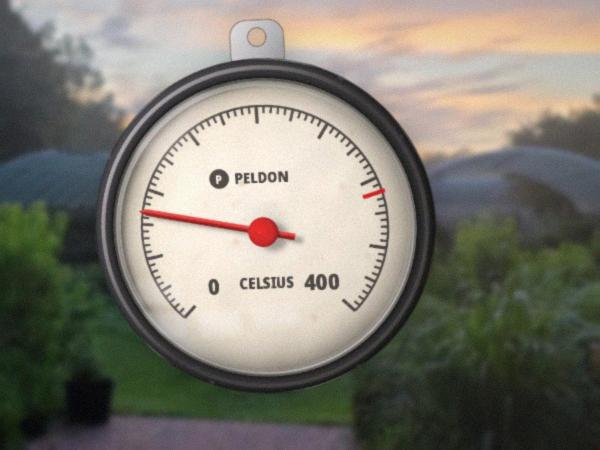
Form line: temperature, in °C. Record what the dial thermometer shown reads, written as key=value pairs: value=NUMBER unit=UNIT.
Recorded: value=85 unit=°C
